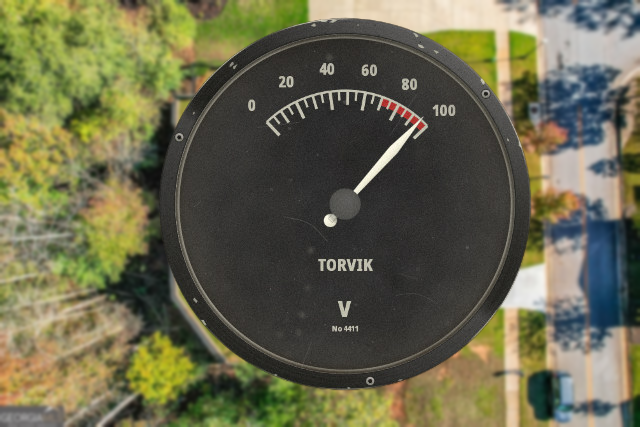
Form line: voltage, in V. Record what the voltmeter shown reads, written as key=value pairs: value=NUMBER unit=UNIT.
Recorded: value=95 unit=V
